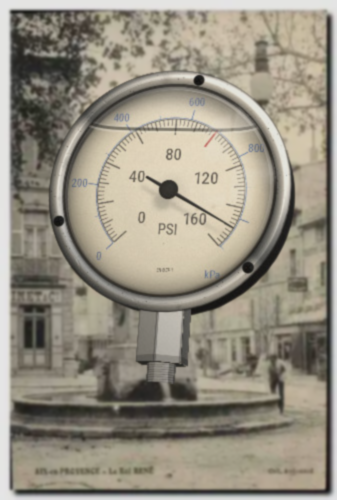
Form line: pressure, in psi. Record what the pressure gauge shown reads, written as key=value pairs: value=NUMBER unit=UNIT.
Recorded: value=150 unit=psi
